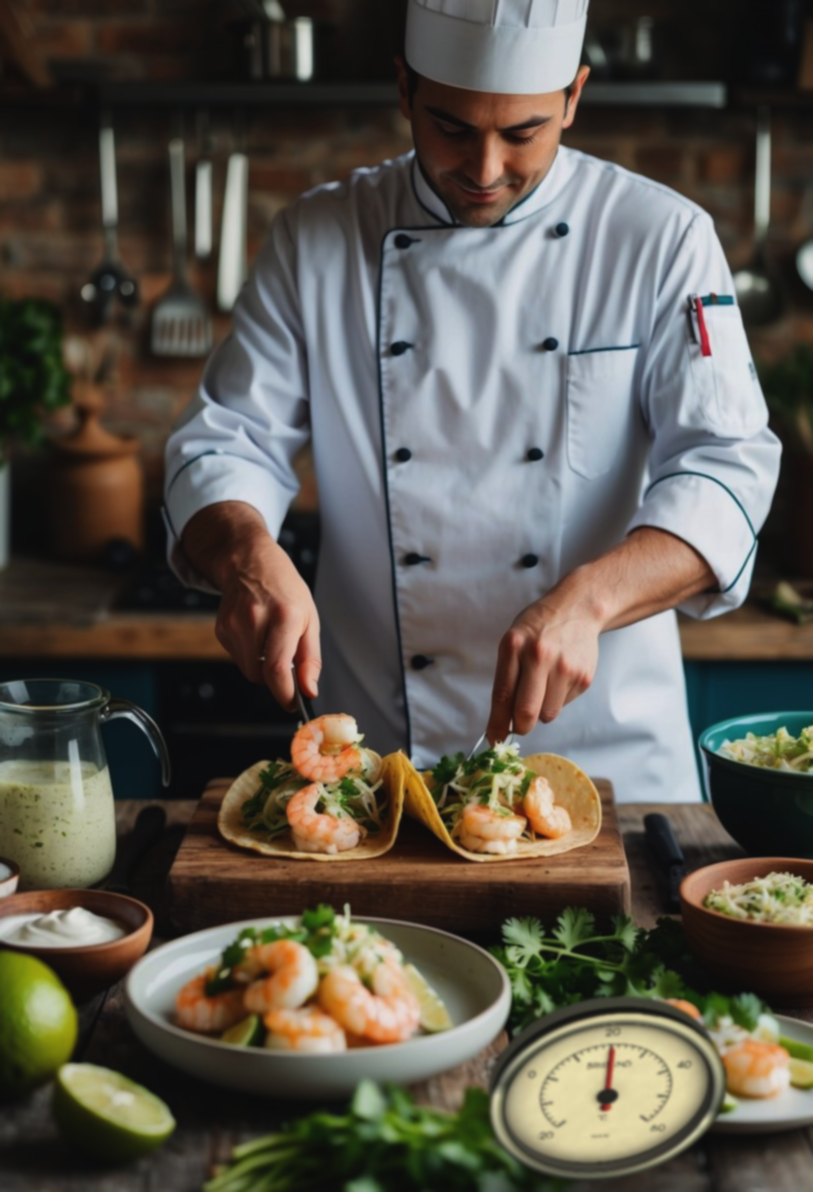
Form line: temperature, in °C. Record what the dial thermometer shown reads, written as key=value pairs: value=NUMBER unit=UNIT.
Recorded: value=20 unit=°C
